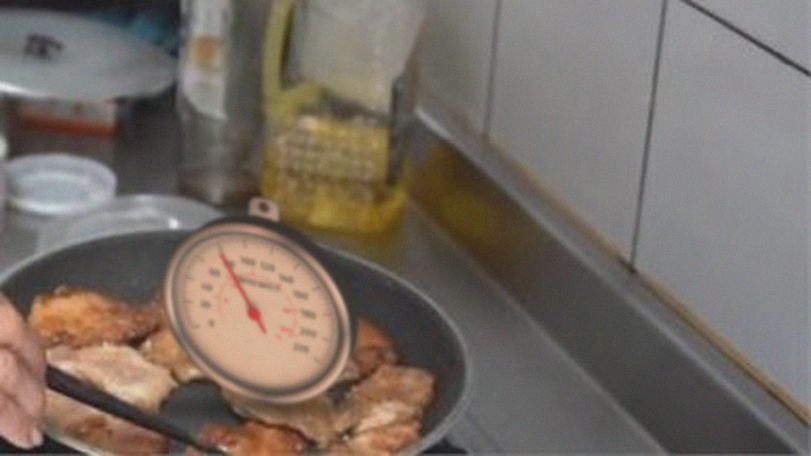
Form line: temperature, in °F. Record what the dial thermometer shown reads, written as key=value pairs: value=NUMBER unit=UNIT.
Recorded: value=80 unit=°F
